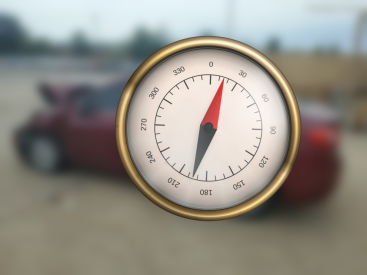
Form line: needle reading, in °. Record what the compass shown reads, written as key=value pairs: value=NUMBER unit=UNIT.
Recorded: value=15 unit=°
